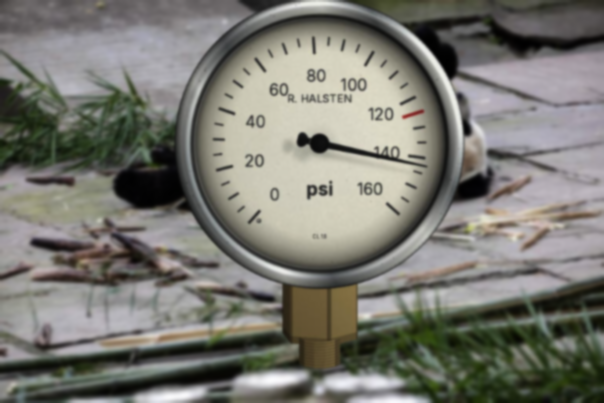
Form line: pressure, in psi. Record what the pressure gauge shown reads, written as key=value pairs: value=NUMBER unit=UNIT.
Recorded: value=142.5 unit=psi
